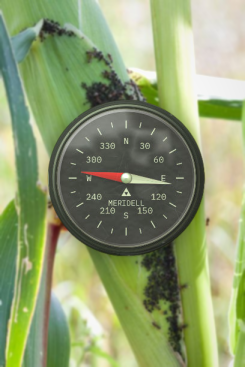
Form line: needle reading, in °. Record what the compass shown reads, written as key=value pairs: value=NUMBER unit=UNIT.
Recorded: value=277.5 unit=°
